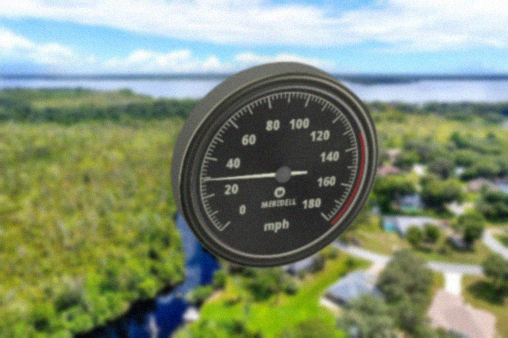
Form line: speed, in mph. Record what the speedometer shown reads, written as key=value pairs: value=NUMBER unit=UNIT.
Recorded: value=30 unit=mph
